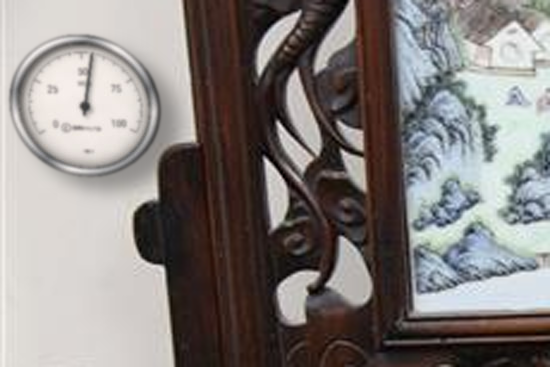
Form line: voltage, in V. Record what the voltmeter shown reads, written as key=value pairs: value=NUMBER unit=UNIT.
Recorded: value=55 unit=V
